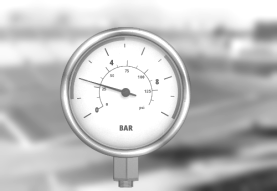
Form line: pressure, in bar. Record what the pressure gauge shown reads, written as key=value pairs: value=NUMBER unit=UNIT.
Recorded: value=2 unit=bar
